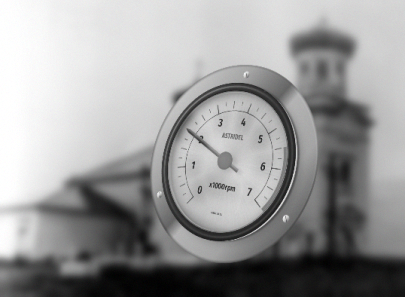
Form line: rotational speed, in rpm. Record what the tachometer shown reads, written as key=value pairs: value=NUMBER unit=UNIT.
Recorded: value=2000 unit=rpm
